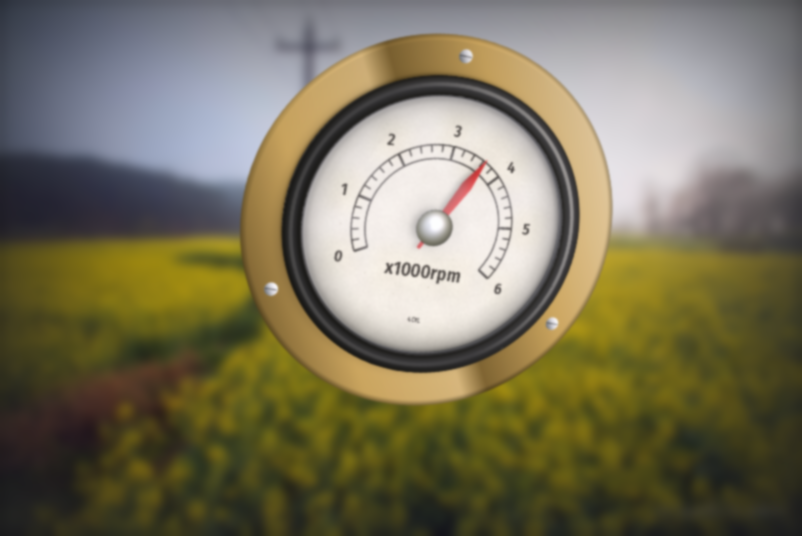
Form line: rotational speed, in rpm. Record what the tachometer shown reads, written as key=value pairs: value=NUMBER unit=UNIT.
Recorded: value=3600 unit=rpm
